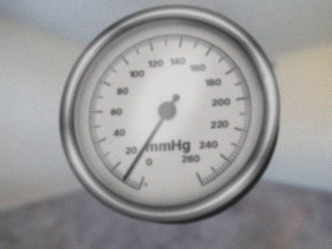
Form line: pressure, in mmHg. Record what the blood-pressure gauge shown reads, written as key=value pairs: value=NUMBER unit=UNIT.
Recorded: value=10 unit=mmHg
